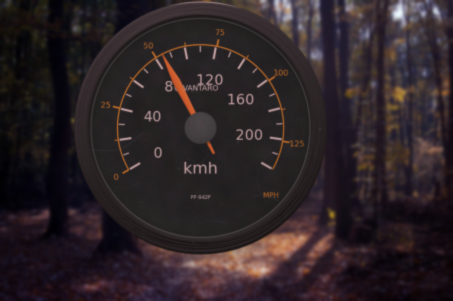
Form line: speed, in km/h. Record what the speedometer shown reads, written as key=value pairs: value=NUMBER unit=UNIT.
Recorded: value=85 unit=km/h
